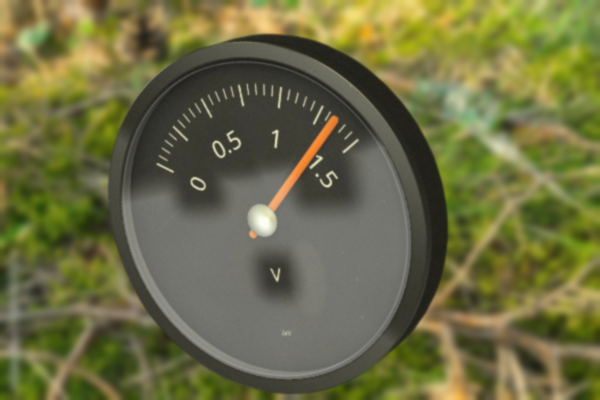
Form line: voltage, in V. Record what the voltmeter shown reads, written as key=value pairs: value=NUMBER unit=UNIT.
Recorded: value=1.35 unit=V
